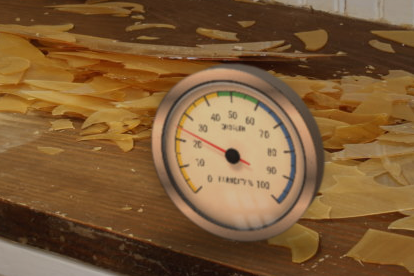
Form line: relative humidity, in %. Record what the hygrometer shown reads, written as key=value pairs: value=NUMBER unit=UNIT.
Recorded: value=25 unit=%
